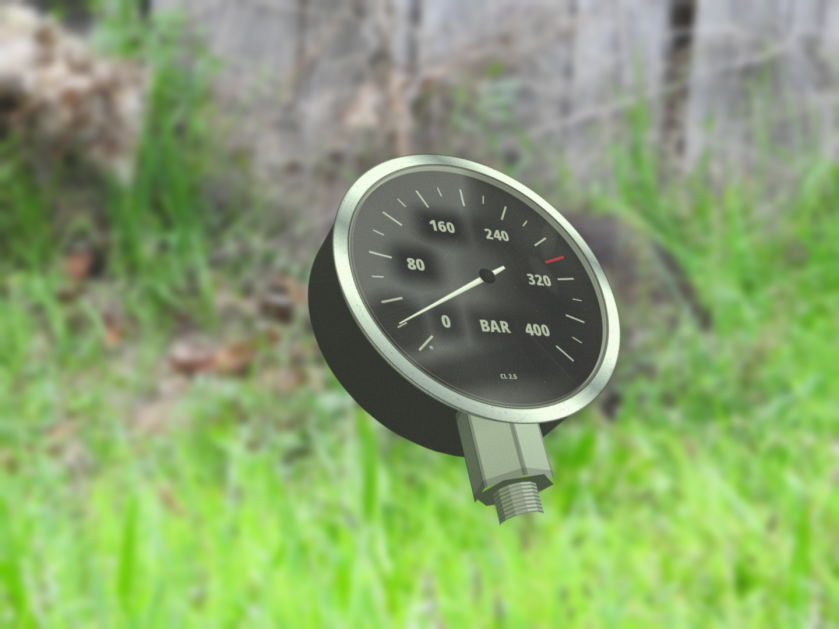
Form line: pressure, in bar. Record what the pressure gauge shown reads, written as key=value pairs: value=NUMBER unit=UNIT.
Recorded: value=20 unit=bar
